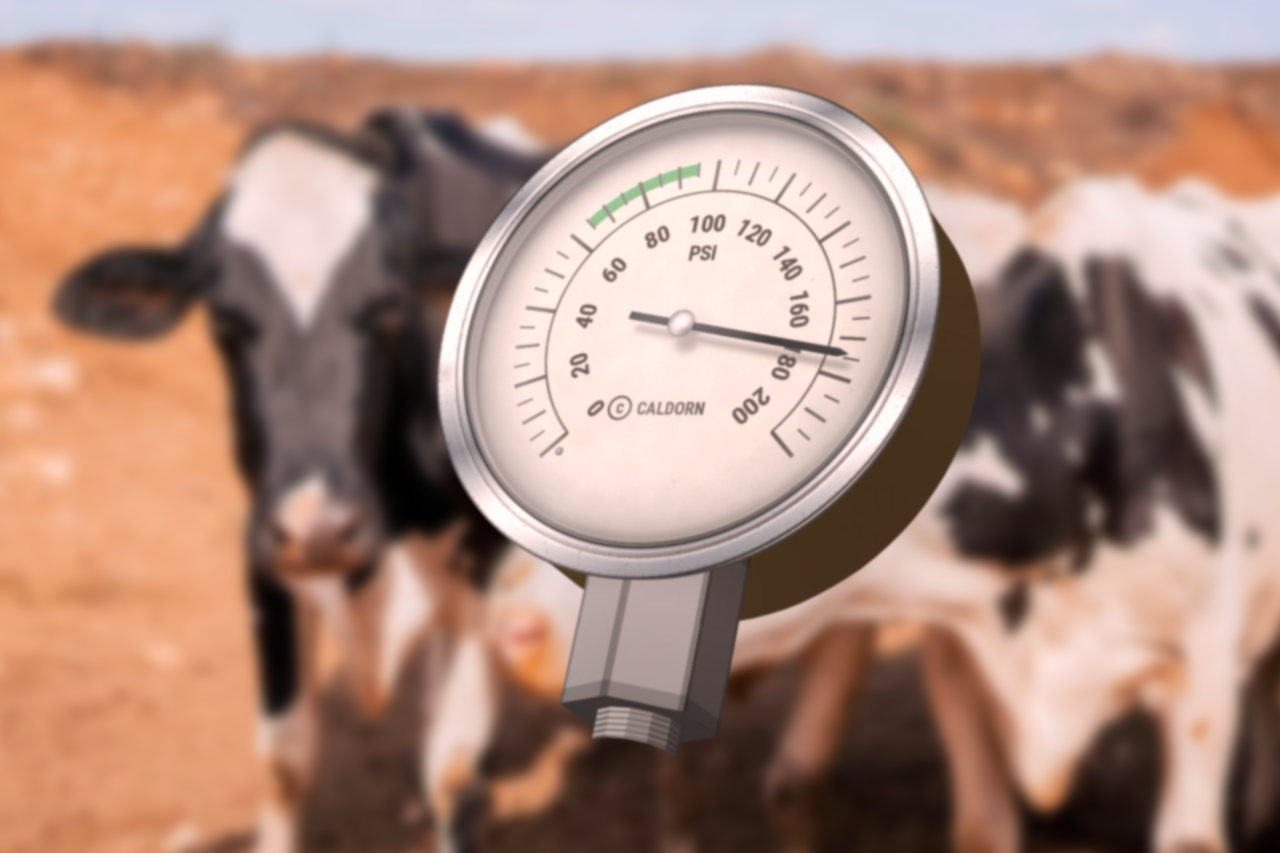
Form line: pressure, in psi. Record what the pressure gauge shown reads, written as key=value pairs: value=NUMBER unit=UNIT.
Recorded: value=175 unit=psi
